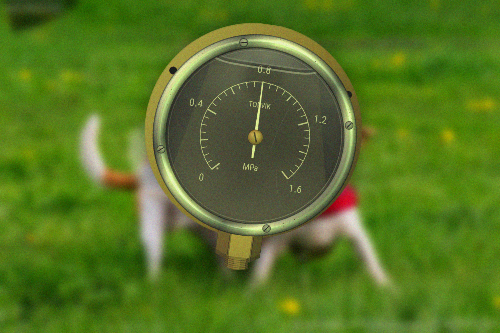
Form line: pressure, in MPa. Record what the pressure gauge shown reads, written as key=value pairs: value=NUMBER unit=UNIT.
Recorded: value=0.8 unit=MPa
